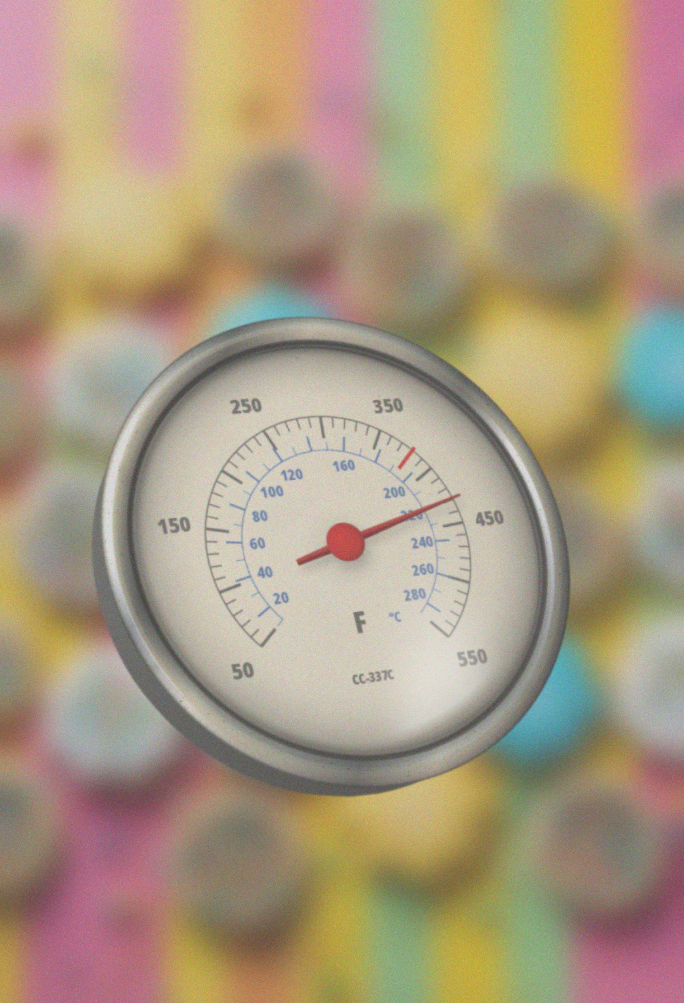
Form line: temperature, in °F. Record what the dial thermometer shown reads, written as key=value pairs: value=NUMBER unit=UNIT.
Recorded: value=430 unit=°F
